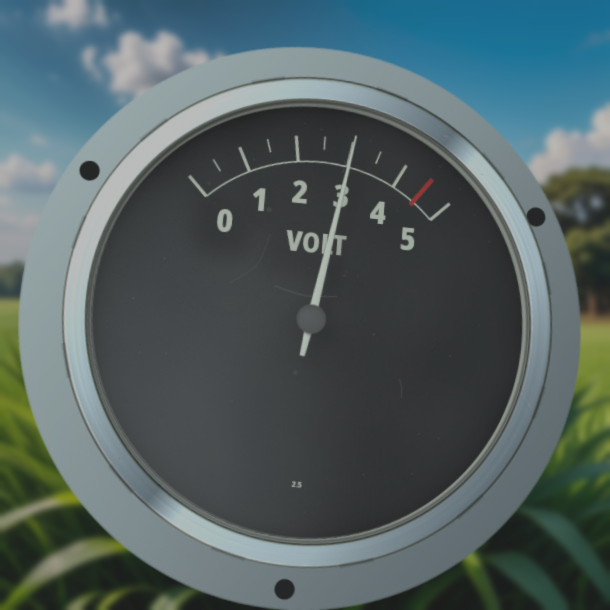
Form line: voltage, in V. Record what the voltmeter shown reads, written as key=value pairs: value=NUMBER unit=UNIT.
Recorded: value=3 unit=V
